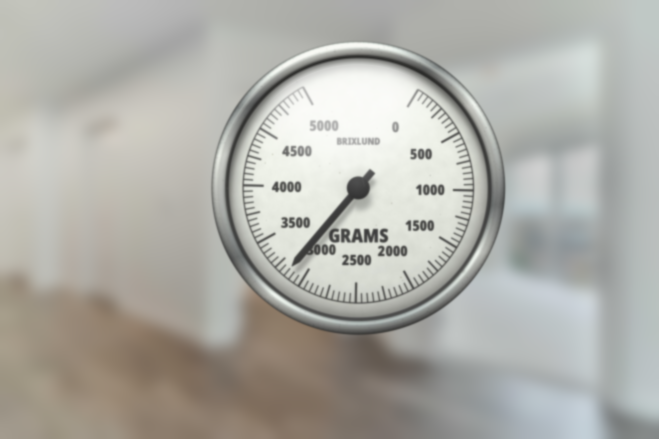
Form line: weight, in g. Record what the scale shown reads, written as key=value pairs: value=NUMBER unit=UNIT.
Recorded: value=3150 unit=g
